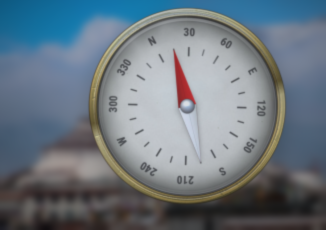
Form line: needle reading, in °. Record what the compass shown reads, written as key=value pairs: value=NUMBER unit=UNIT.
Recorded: value=15 unit=°
